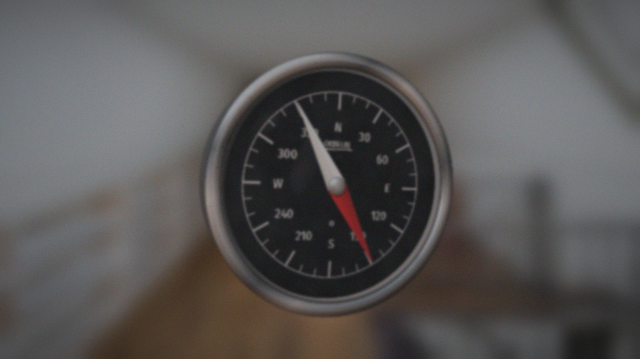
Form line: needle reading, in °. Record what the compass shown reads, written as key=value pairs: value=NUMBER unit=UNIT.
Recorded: value=150 unit=°
